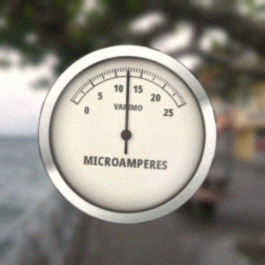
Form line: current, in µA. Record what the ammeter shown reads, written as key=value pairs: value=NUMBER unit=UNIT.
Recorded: value=12.5 unit=µA
